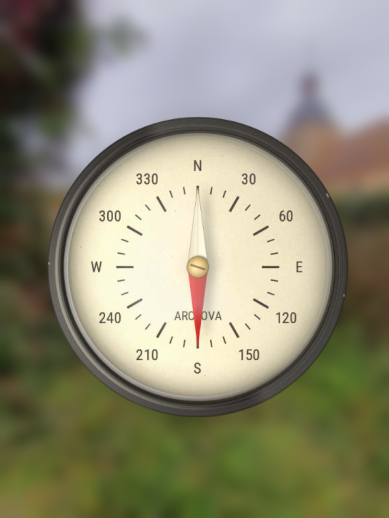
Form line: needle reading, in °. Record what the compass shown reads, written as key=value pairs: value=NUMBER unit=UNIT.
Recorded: value=180 unit=°
